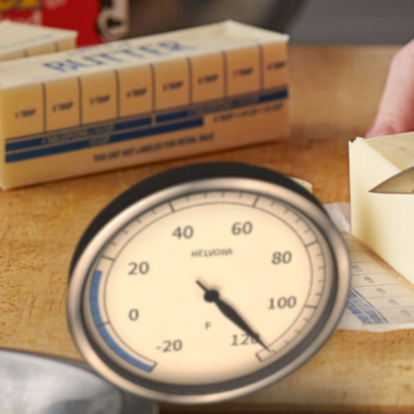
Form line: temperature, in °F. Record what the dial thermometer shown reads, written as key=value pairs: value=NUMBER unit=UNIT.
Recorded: value=116 unit=°F
